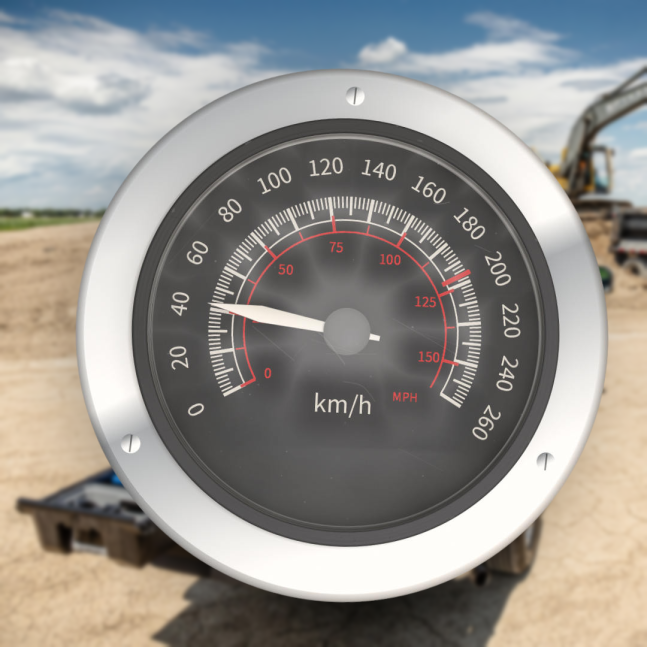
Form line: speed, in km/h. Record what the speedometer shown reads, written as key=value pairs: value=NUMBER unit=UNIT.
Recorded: value=42 unit=km/h
